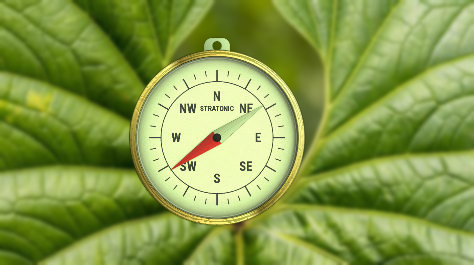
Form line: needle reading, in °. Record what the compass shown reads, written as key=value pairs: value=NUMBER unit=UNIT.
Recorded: value=235 unit=°
